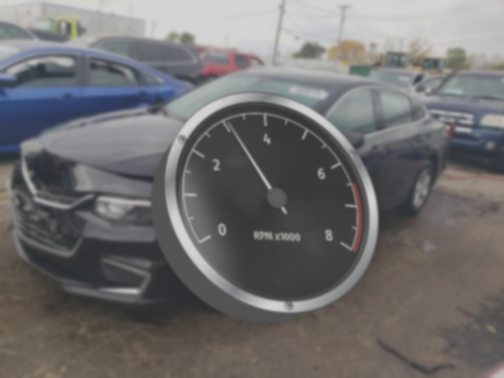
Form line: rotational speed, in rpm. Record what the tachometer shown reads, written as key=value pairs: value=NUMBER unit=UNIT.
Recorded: value=3000 unit=rpm
